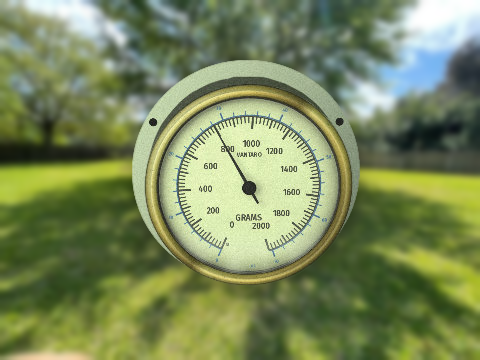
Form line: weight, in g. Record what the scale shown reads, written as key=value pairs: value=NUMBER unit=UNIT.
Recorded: value=800 unit=g
